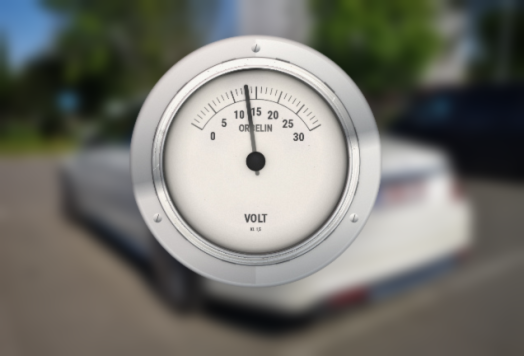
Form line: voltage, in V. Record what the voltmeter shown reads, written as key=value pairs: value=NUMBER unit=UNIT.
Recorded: value=13 unit=V
